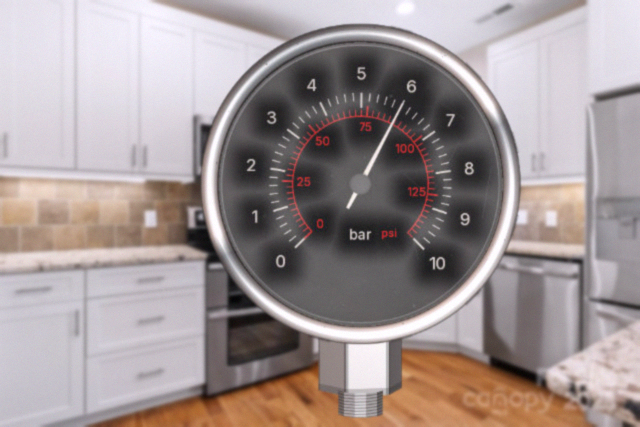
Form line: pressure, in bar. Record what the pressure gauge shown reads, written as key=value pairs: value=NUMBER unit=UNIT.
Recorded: value=6 unit=bar
